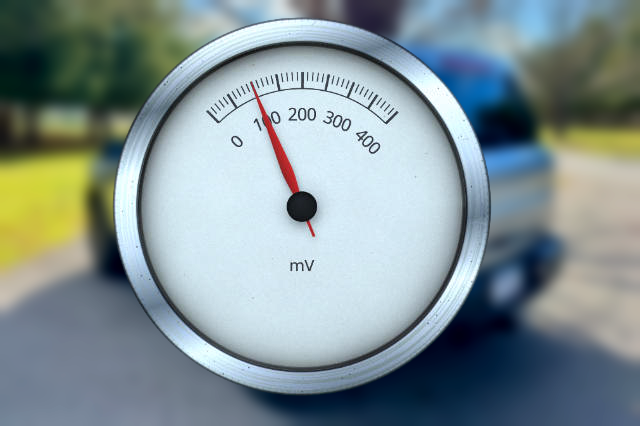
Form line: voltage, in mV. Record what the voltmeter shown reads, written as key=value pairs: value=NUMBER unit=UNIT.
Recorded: value=100 unit=mV
